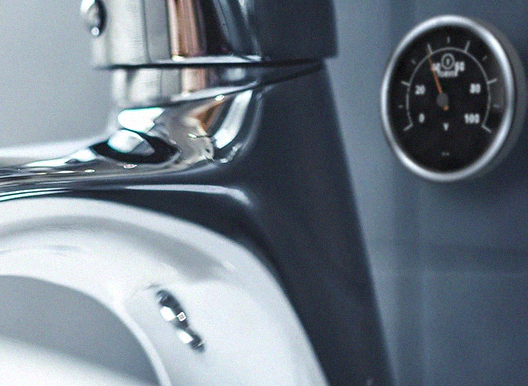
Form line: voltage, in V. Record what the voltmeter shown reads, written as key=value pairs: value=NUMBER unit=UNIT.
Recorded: value=40 unit=V
